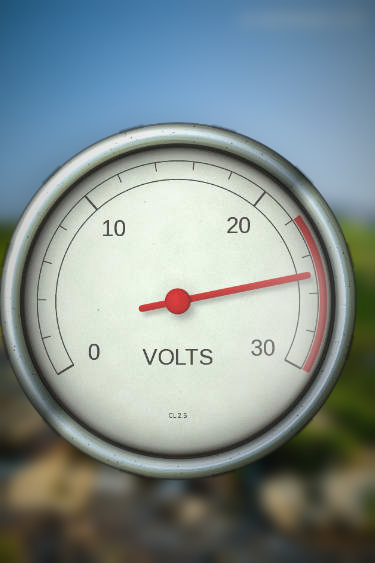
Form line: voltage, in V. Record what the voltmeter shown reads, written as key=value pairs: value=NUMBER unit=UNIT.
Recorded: value=25 unit=V
